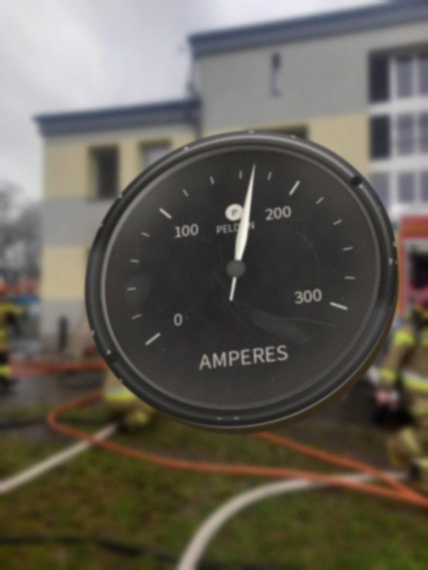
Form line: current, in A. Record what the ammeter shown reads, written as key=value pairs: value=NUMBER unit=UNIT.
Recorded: value=170 unit=A
